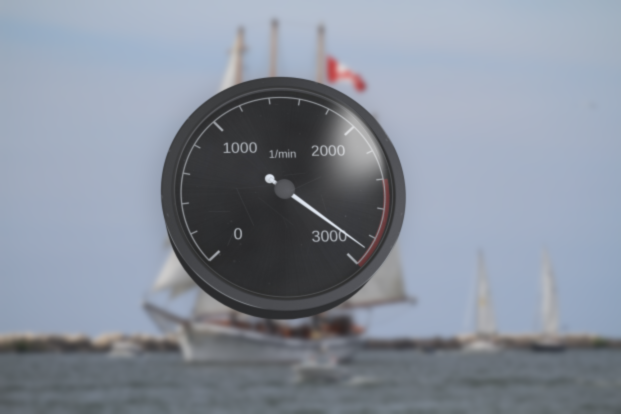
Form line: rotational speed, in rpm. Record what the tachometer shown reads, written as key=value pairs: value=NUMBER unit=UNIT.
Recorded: value=2900 unit=rpm
